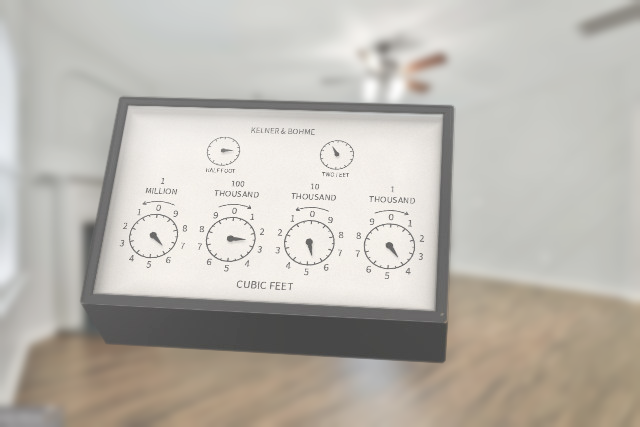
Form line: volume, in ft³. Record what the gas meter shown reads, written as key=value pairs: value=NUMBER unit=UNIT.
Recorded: value=625400 unit=ft³
